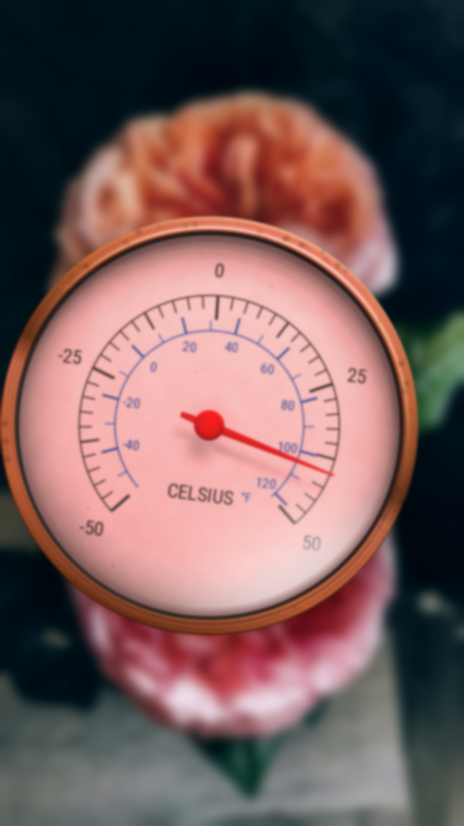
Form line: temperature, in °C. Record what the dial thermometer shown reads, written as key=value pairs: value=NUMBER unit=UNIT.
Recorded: value=40 unit=°C
